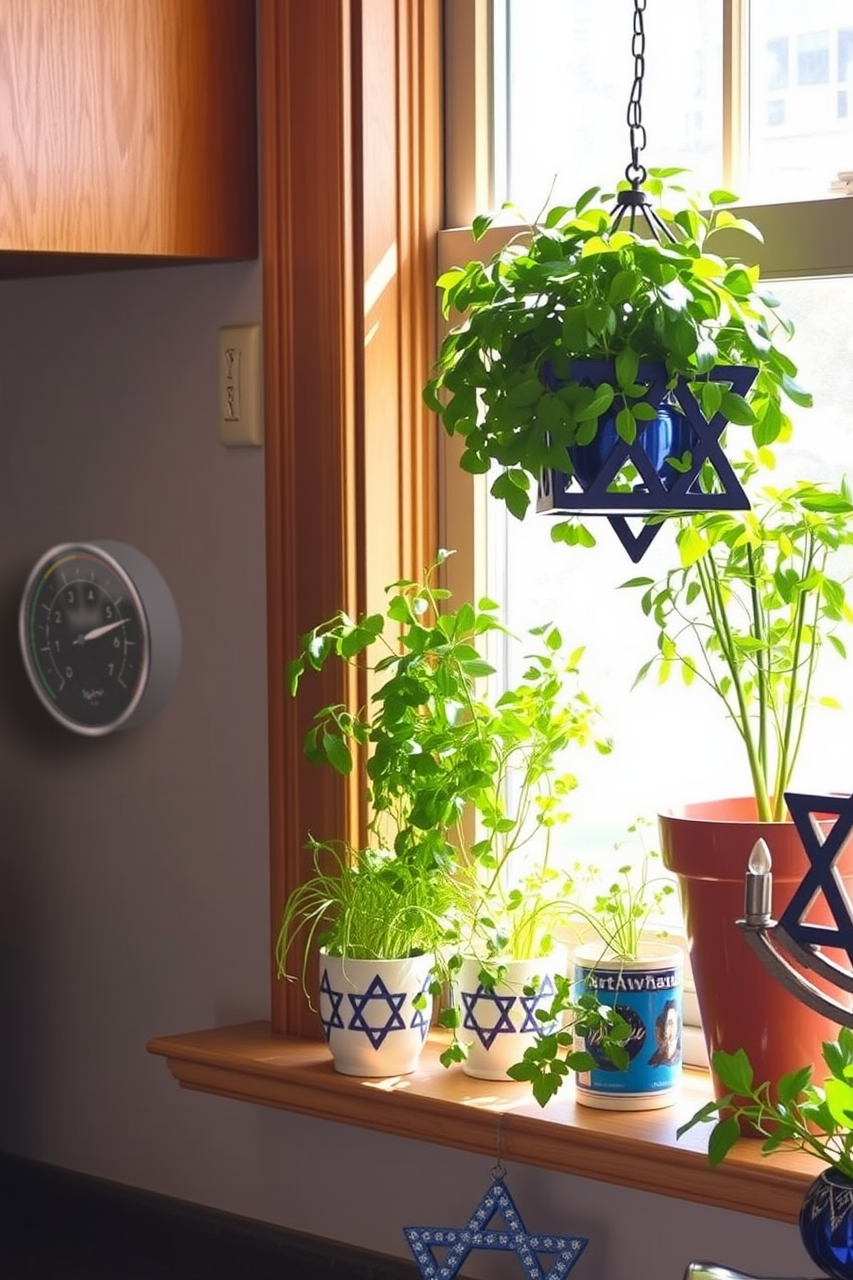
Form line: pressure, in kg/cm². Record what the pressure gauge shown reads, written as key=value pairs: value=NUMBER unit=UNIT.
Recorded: value=5.5 unit=kg/cm²
